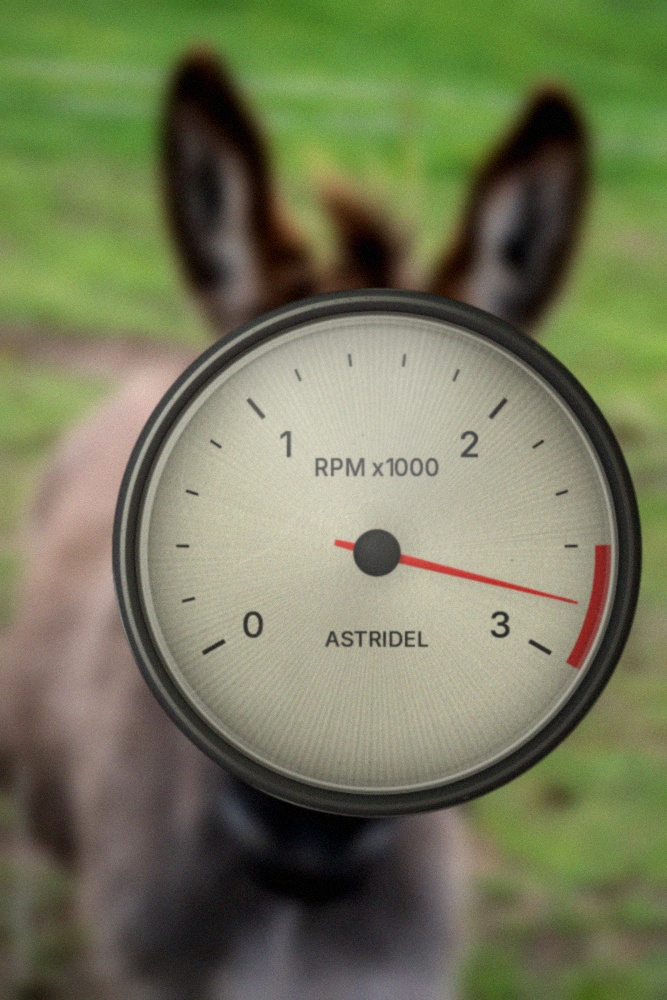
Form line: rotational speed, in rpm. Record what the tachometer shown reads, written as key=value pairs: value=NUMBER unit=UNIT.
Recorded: value=2800 unit=rpm
